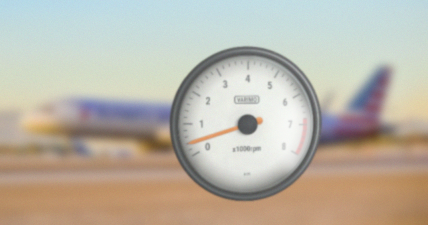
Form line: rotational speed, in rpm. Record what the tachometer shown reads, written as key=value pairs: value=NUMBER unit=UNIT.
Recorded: value=400 unit=rpm
